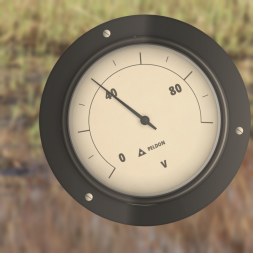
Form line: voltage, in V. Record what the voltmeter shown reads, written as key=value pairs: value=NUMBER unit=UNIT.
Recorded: value=40 unit=V
